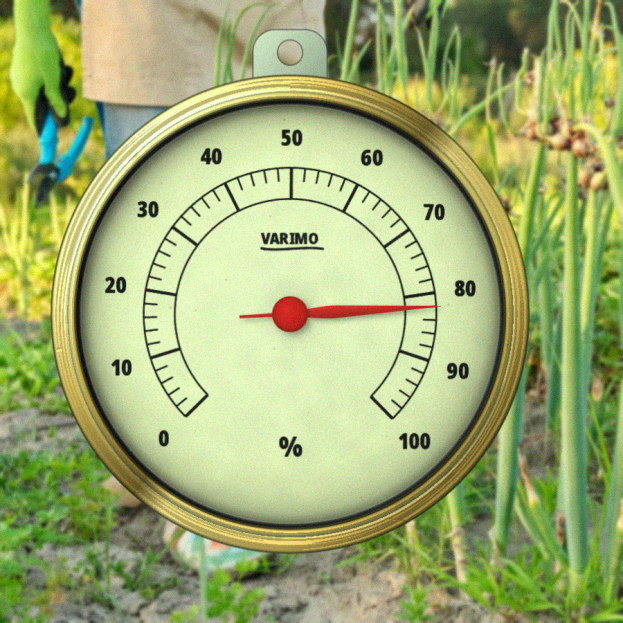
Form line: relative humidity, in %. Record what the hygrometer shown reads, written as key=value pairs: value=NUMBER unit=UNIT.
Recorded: value=82 unit=%
